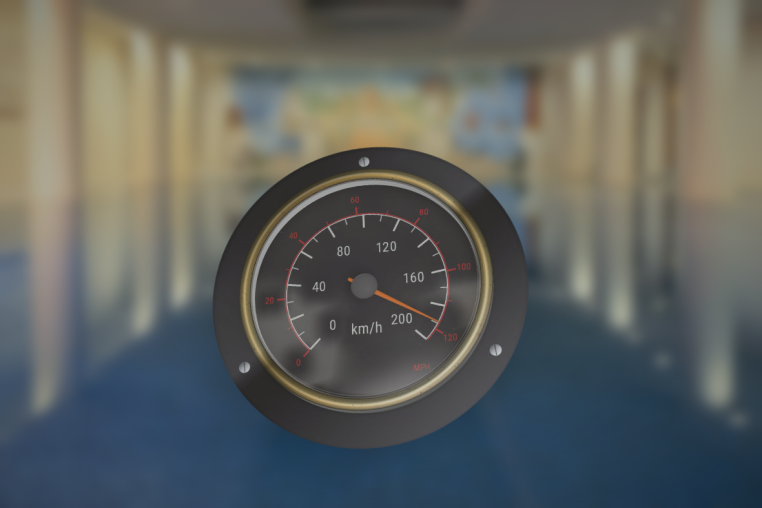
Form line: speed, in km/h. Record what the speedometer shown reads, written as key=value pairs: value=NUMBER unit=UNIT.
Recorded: value=190 unit=km/h
